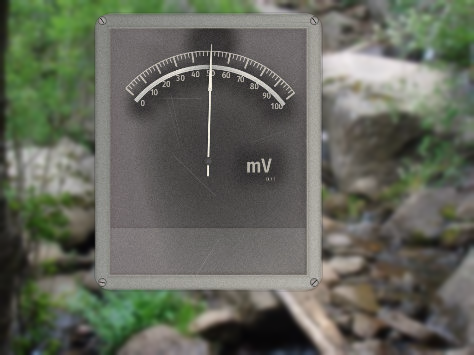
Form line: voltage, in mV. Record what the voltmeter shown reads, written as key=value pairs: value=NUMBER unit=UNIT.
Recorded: value=50 unit=mV
